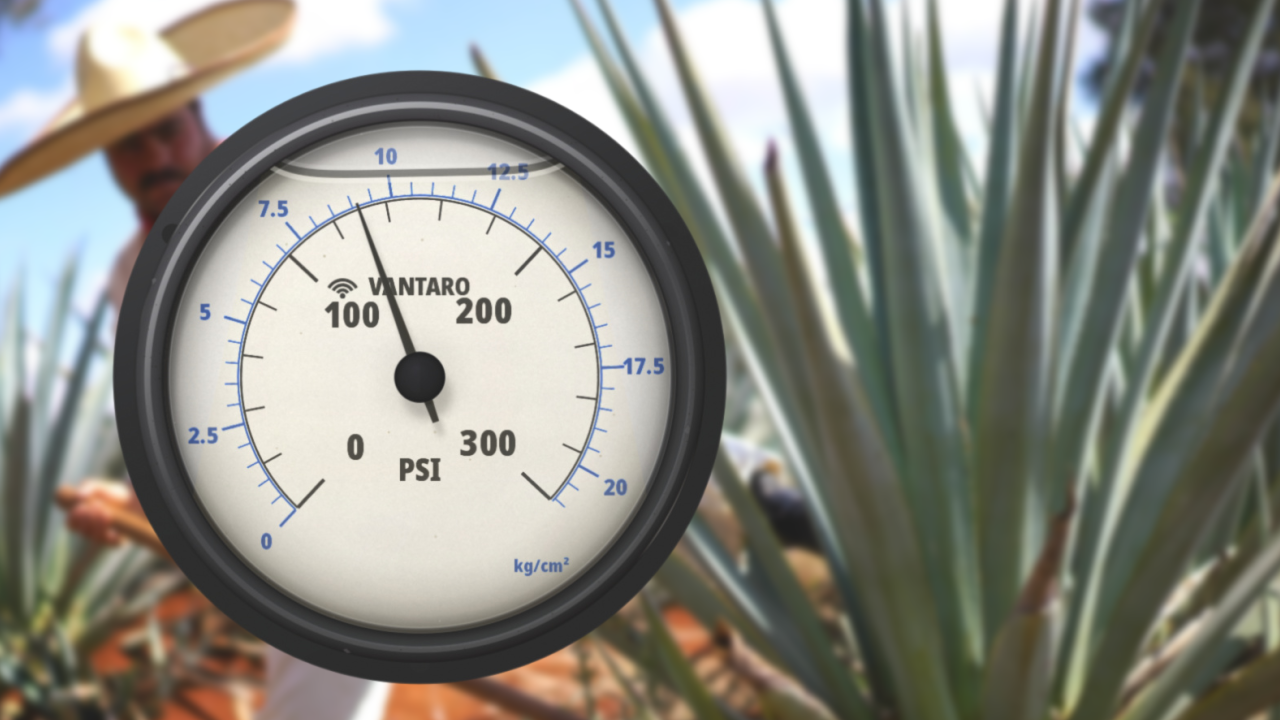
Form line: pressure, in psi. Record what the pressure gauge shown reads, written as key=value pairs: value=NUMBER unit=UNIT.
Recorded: value=130 unit=psi
